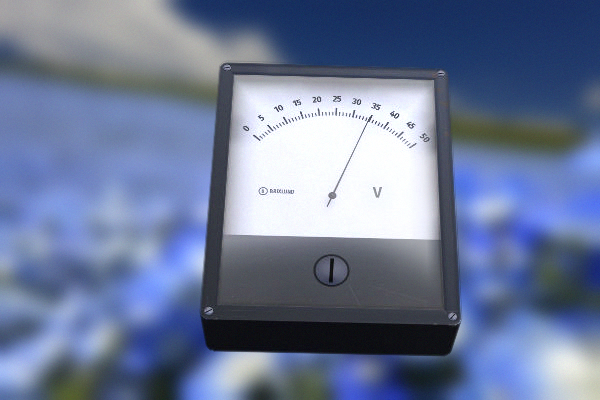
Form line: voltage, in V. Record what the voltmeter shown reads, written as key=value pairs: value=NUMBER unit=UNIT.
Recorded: value=35 unit=V
